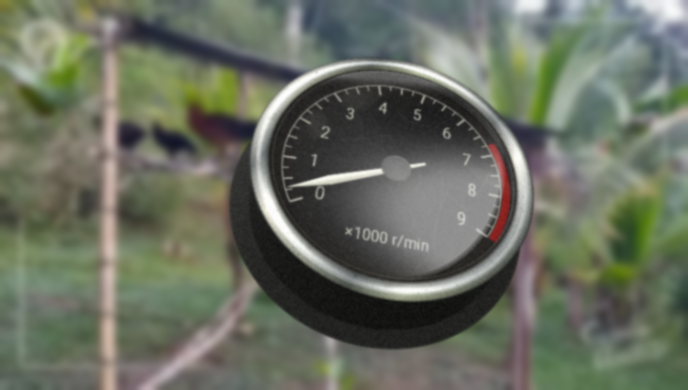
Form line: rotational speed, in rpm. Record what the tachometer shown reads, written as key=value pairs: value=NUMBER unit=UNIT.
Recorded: value=250 unit=rpm
